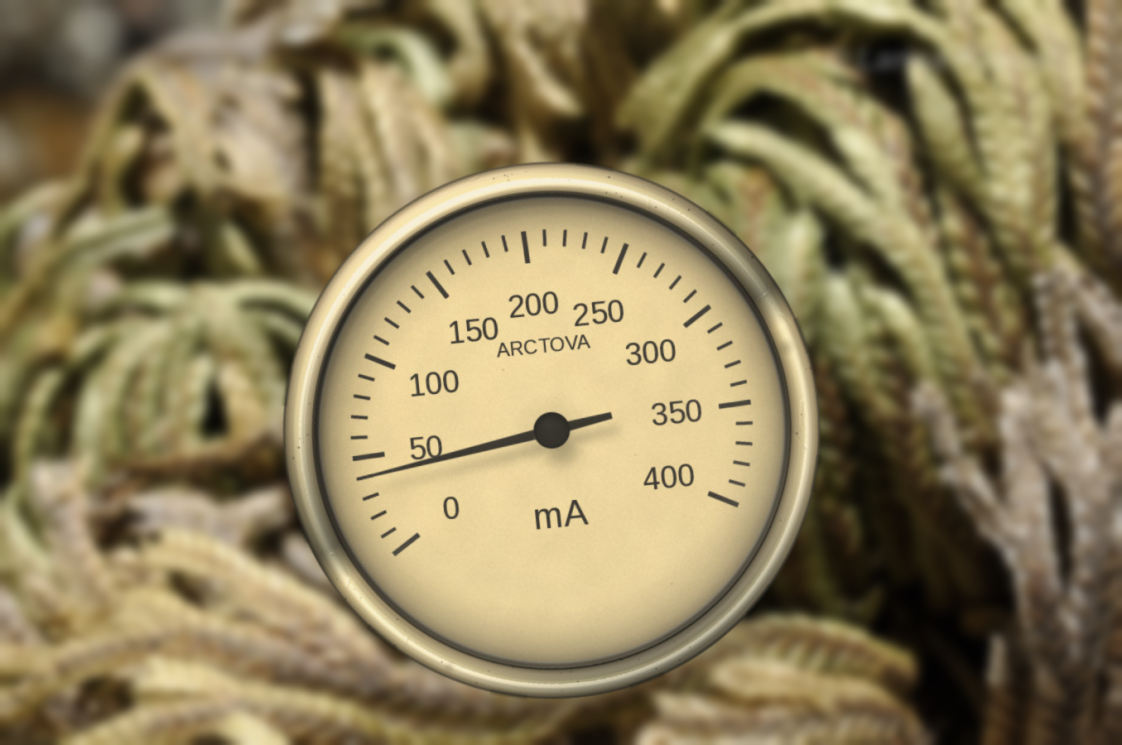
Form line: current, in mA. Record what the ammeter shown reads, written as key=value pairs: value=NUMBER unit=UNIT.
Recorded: value=40 unit=mA
